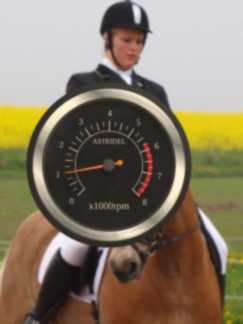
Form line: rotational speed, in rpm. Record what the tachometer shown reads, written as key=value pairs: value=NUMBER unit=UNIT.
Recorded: value=1000 unit=rpm
